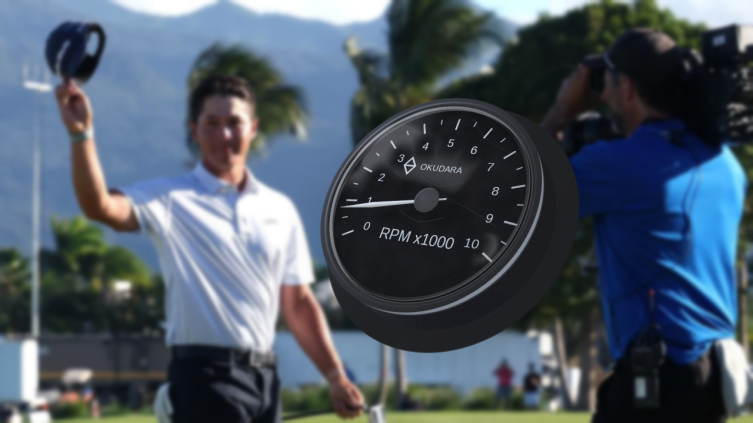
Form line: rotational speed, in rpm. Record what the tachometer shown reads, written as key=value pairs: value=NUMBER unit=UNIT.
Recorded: value=750 unit=rpm
